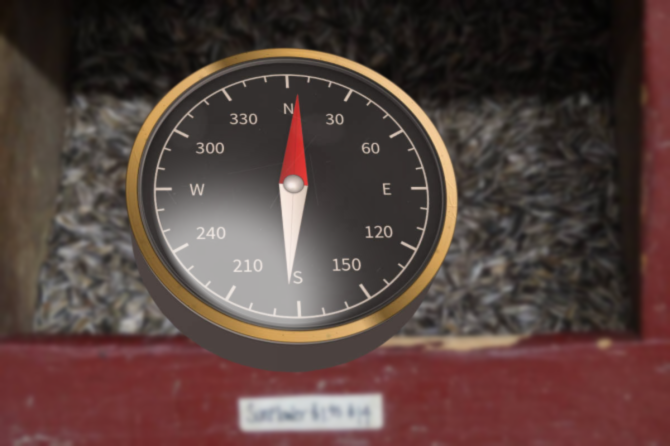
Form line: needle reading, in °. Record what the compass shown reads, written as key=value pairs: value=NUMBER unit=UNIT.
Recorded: value=5 unit=°
